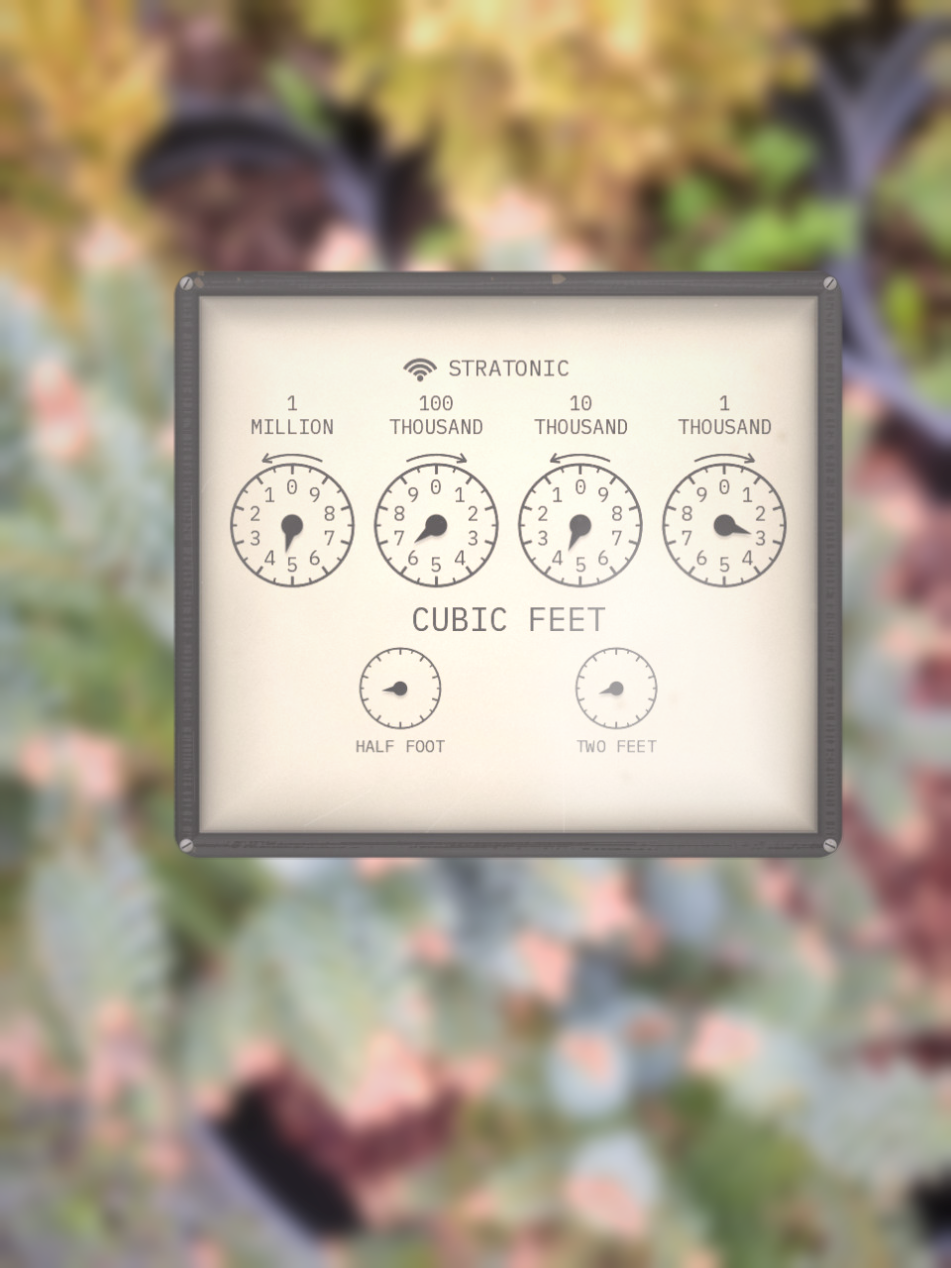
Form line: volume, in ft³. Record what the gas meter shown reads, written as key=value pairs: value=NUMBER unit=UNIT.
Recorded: value=464300 unit=ft³
